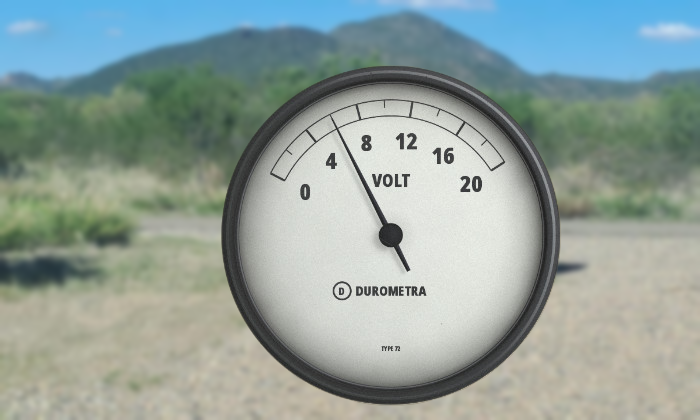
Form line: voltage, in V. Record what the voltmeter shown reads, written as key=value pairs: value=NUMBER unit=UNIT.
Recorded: value=6 unit=V
